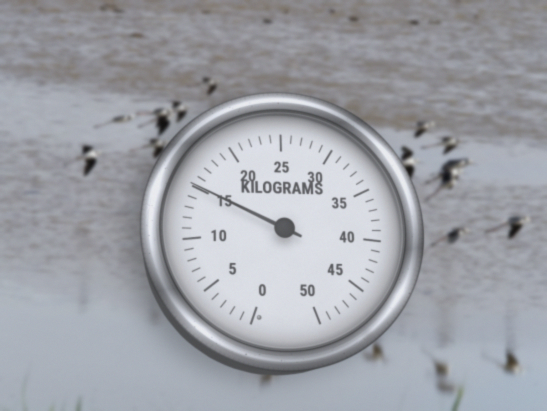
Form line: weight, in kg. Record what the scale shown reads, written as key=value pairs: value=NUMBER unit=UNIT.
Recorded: value=15 unit=kg
